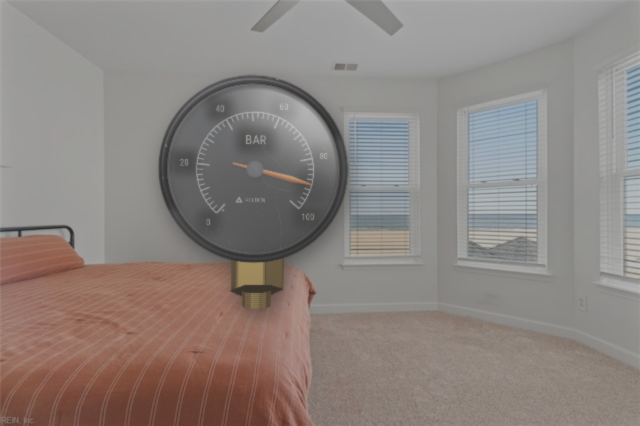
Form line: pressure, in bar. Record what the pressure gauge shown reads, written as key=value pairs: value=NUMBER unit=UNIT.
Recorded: value=90 unit=bar
